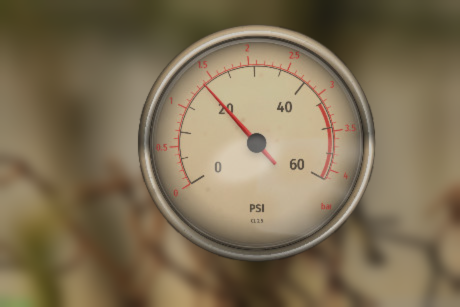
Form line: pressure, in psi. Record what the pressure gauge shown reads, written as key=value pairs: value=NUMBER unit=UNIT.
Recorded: value=20 unit=psi
